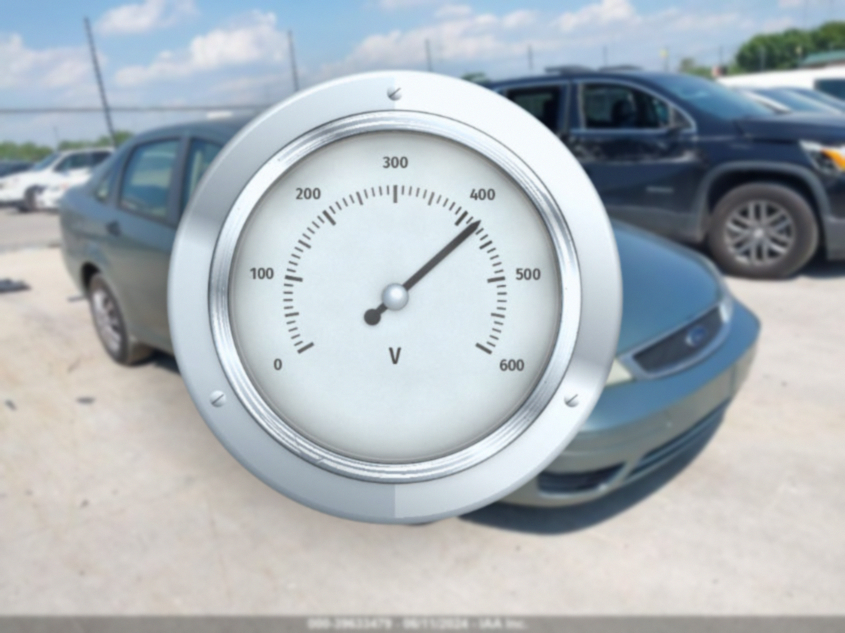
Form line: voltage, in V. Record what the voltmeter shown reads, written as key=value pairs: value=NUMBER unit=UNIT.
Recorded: value=420 unit=V
